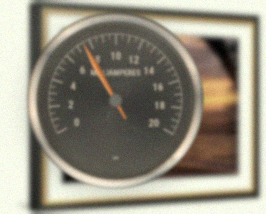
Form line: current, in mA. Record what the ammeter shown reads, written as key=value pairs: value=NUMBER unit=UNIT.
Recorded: value=7.5 unit=mA
